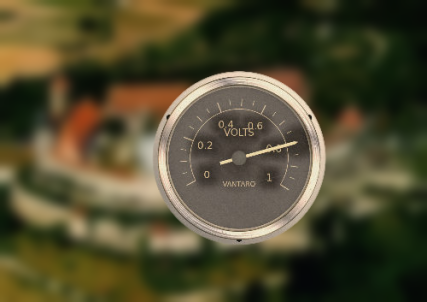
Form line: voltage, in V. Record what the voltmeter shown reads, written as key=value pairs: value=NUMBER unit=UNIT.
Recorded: value=0.8 unit=V
